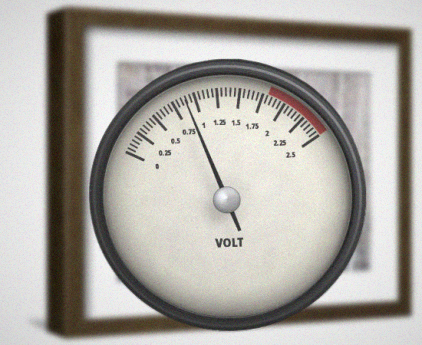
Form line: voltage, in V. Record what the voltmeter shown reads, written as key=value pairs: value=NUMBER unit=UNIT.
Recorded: value=0.9 unit=V
